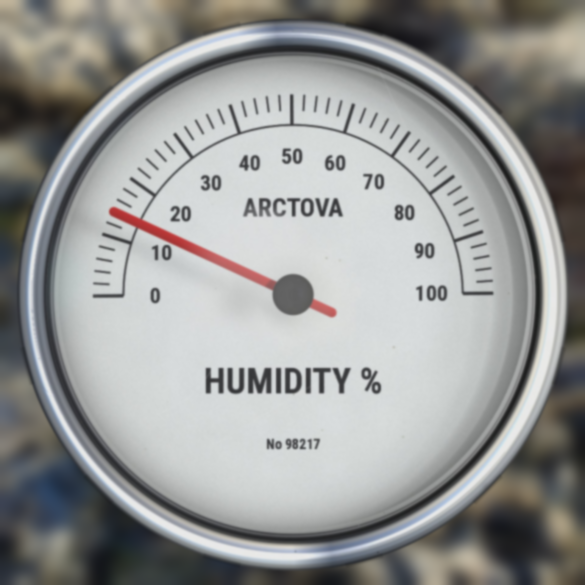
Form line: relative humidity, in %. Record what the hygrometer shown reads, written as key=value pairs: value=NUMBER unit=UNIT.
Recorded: value=14 unit=%
